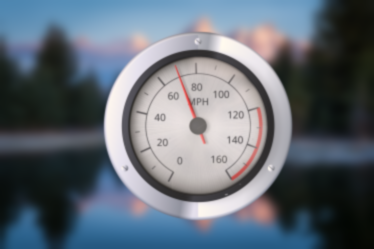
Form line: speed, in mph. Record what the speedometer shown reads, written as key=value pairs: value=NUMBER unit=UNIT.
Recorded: value=70 unit=mph
